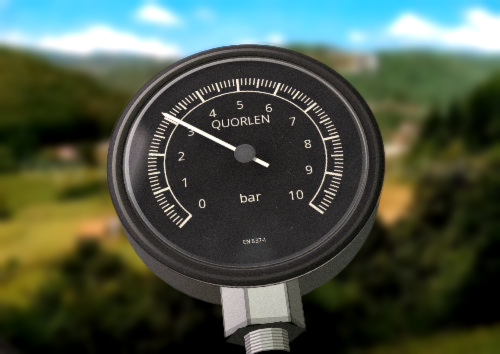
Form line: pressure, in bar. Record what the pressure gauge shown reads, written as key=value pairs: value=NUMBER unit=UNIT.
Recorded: value=3 unit=bar
